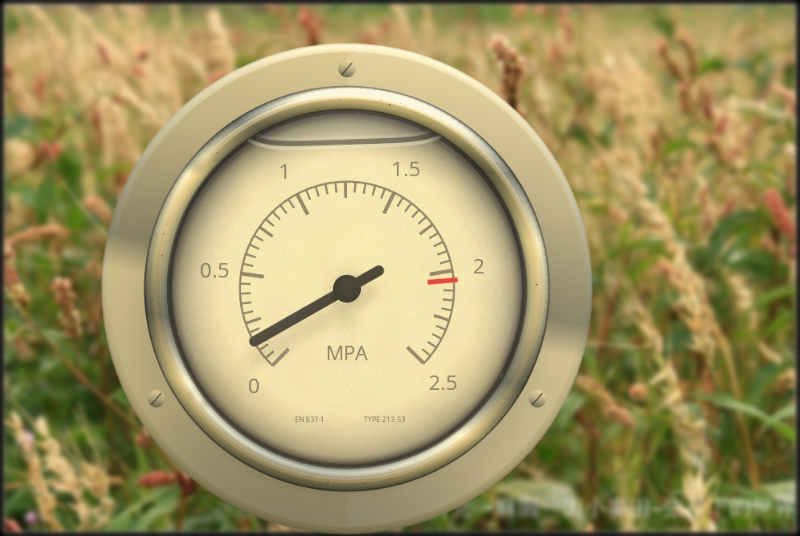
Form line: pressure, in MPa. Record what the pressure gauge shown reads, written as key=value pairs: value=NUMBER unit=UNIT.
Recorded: value=0.15 unit=MPa
